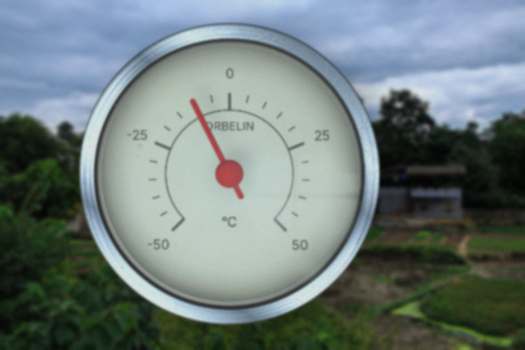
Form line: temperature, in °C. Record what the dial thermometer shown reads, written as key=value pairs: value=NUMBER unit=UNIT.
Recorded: value=-10 unit=°C
